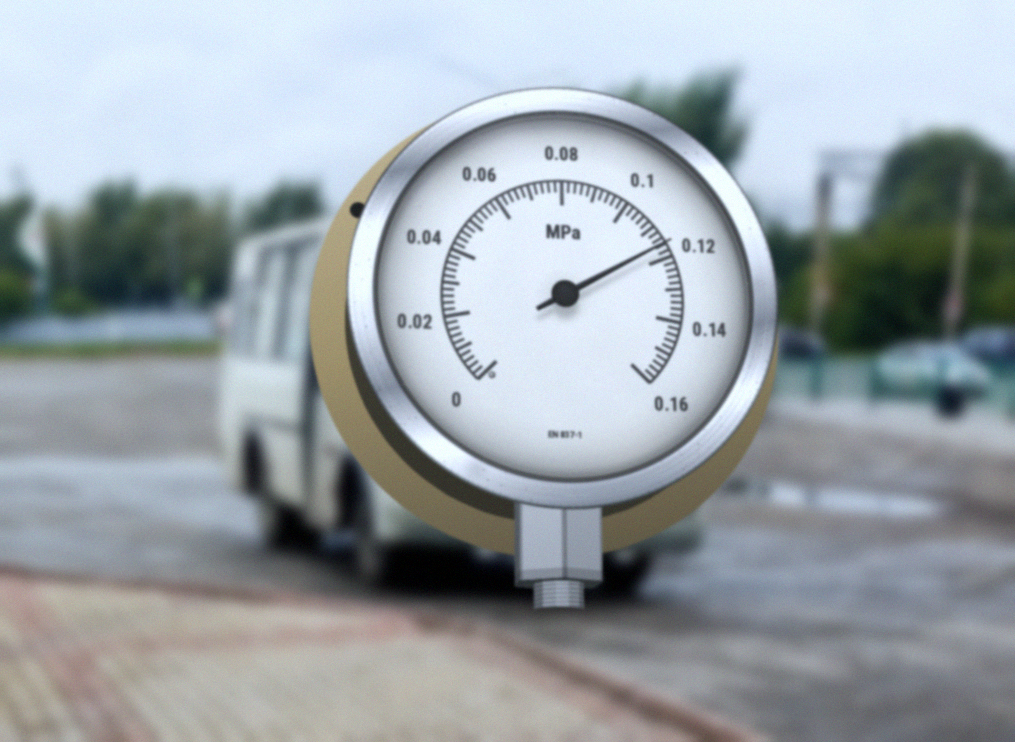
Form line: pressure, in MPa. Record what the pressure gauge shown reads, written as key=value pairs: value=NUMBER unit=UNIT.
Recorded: value=0.116 unit=MPa
